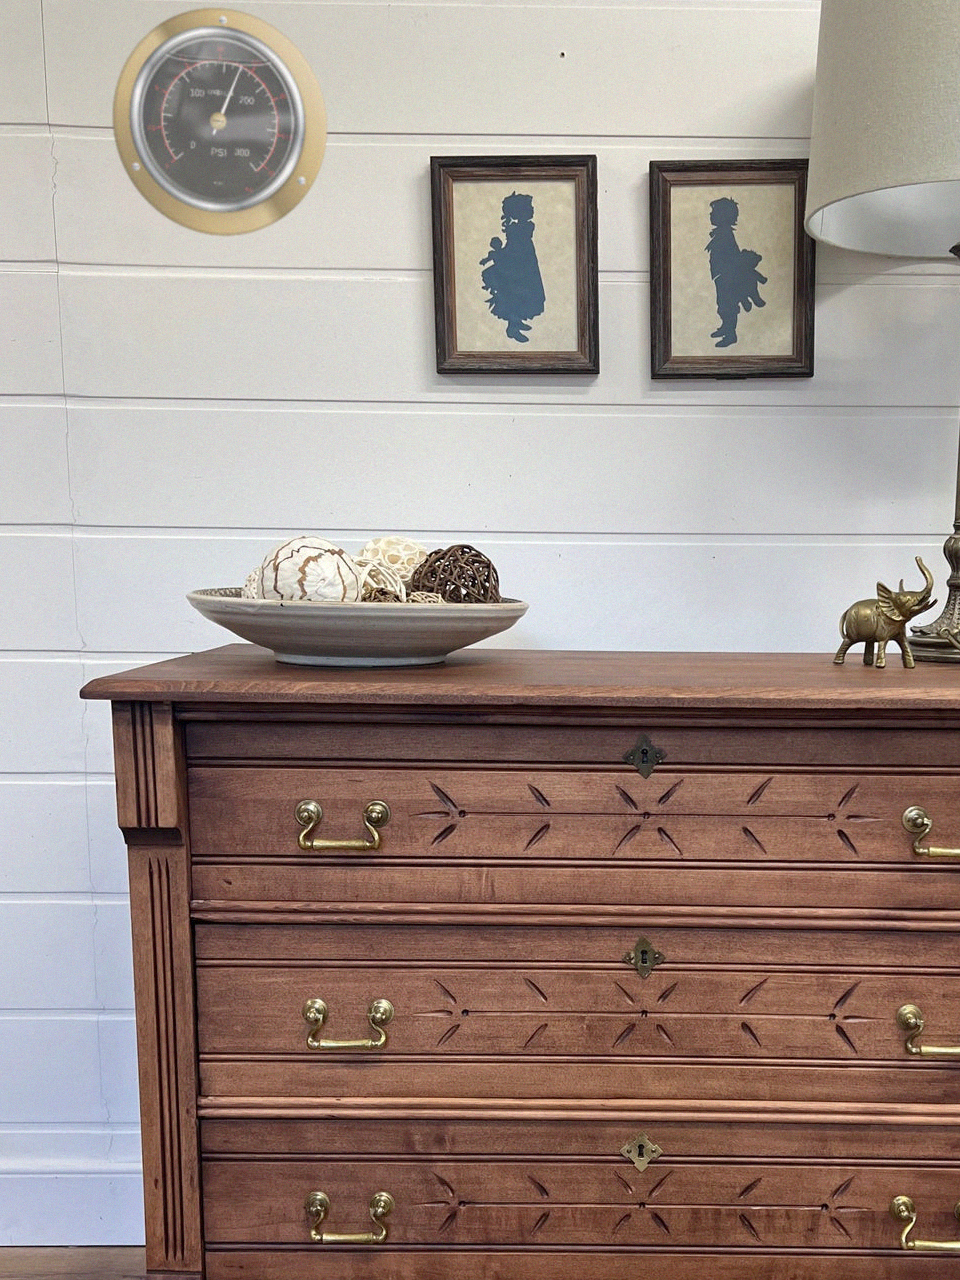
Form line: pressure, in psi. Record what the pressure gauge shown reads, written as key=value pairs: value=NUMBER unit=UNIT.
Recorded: value=170 unit=psi
